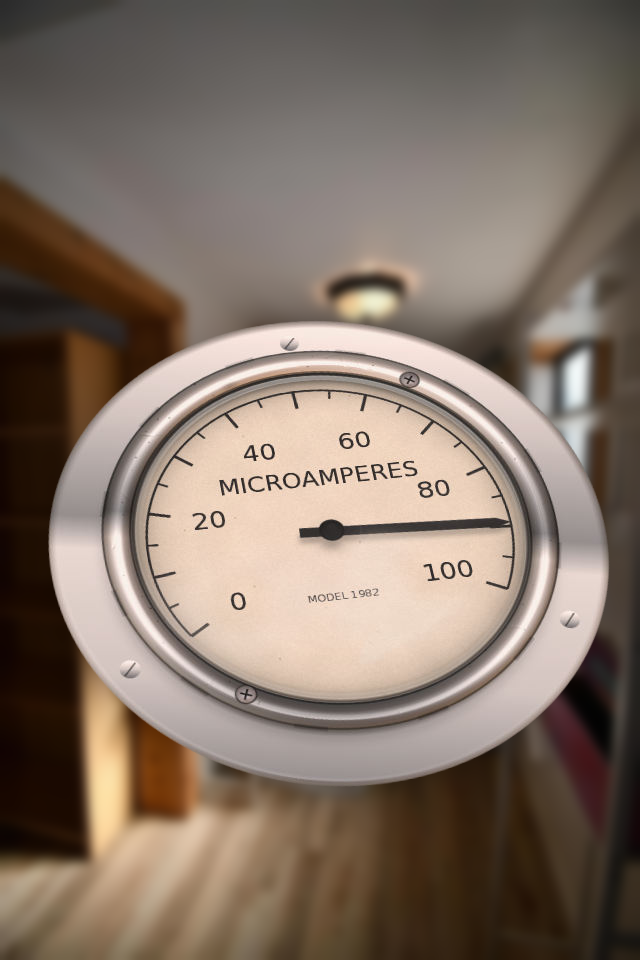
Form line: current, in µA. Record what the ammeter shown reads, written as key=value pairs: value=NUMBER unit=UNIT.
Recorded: value=90 unit=µA
